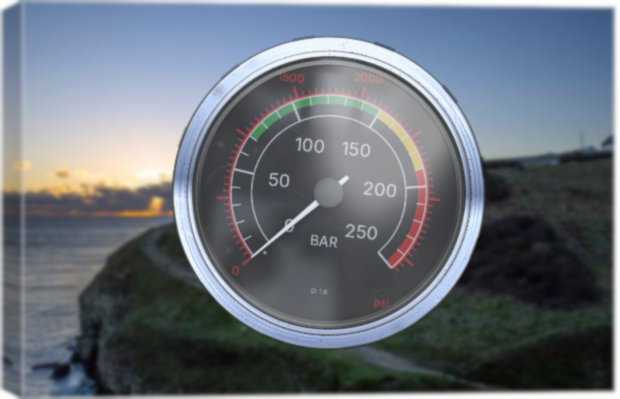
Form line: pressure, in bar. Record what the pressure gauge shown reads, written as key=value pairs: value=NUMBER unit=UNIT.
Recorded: value=0 unit=bar
